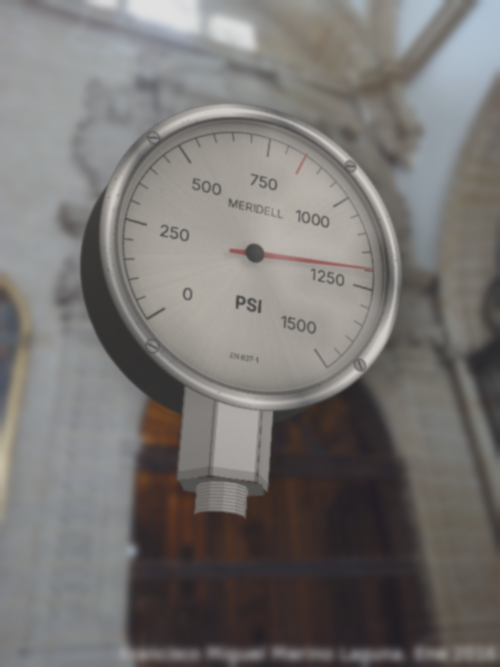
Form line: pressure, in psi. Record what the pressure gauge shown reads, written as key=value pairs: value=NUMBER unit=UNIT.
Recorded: value=1200 unit=psi
